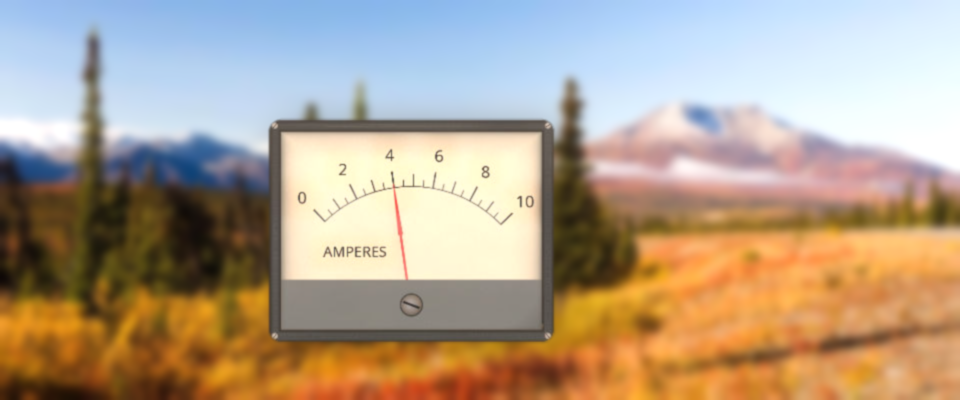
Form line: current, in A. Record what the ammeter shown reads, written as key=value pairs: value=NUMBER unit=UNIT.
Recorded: value=4 unit=A
